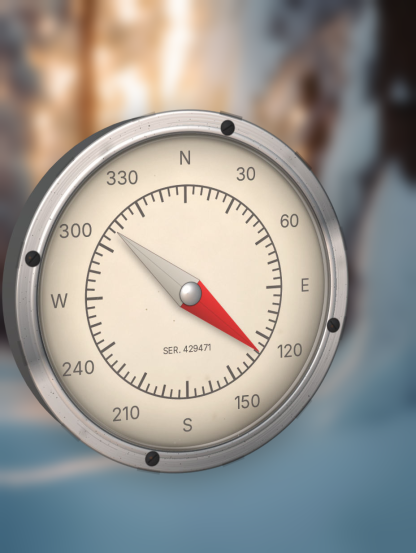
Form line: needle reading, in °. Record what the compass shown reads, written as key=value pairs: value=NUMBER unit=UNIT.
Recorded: value=130 unit=°
